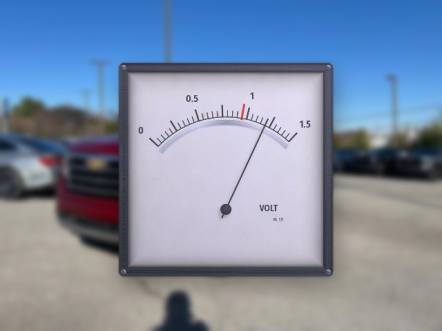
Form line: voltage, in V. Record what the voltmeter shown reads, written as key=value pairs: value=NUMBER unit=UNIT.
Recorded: value=1.2 unit=V
